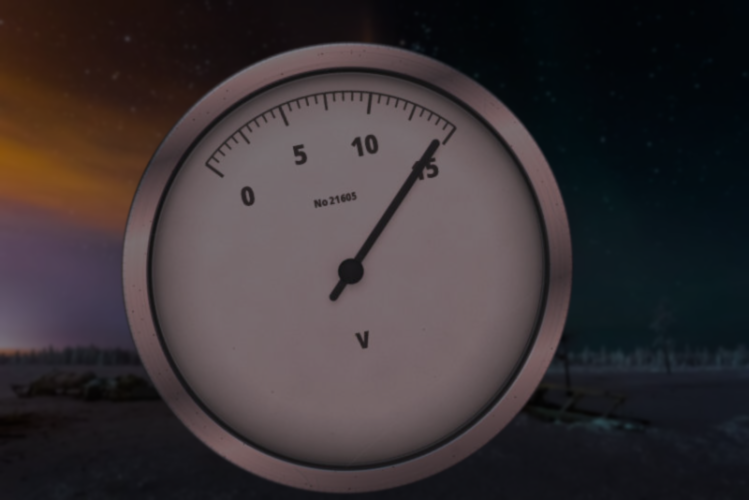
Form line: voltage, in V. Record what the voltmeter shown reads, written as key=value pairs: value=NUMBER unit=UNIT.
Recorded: value=14.5 unit=V
